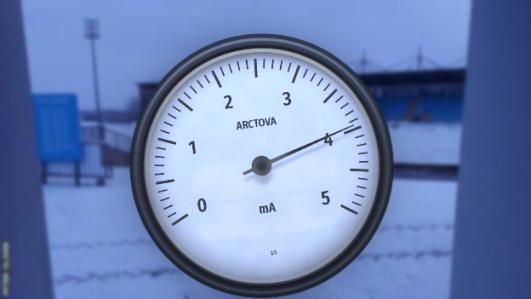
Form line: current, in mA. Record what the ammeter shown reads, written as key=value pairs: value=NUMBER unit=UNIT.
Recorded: value=3.95 unit=mA
